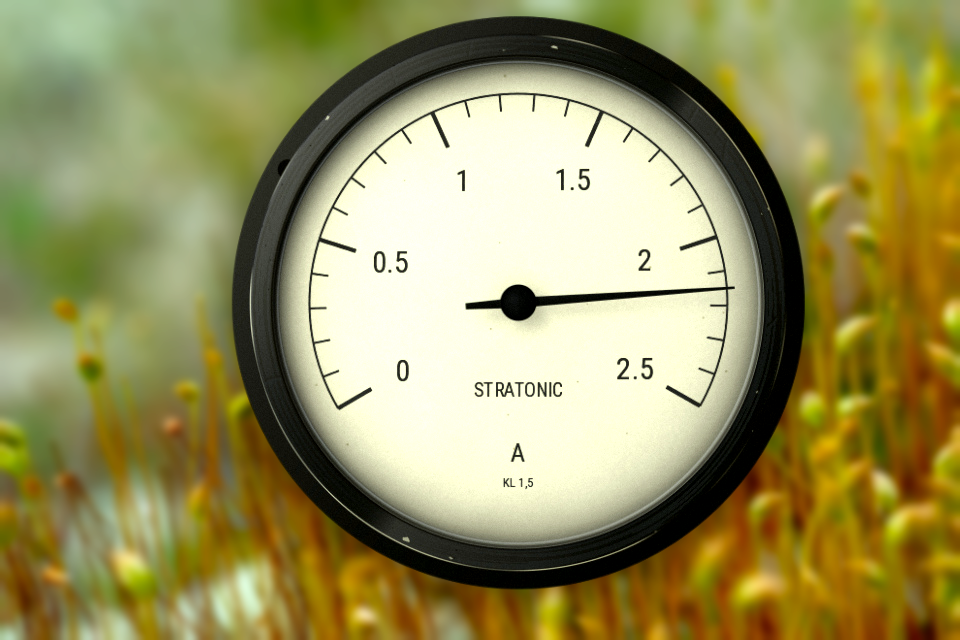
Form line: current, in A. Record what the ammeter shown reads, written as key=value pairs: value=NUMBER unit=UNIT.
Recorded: value=2.15 unit=A
